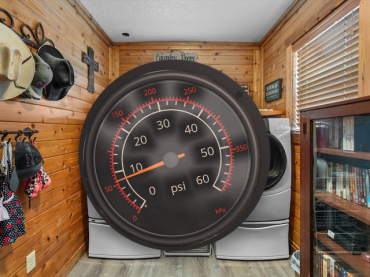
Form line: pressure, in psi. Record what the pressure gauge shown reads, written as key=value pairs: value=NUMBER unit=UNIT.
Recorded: value=8 unit=psi
